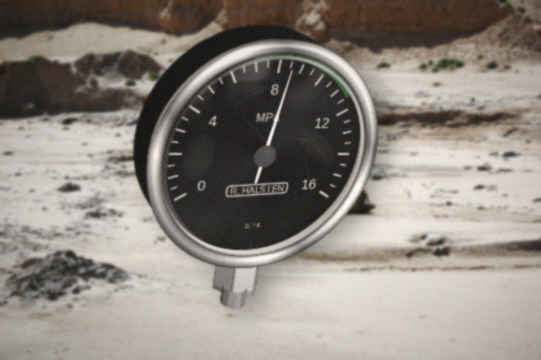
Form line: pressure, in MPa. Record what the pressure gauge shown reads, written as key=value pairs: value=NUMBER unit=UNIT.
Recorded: value=8.5 unit=MPa
